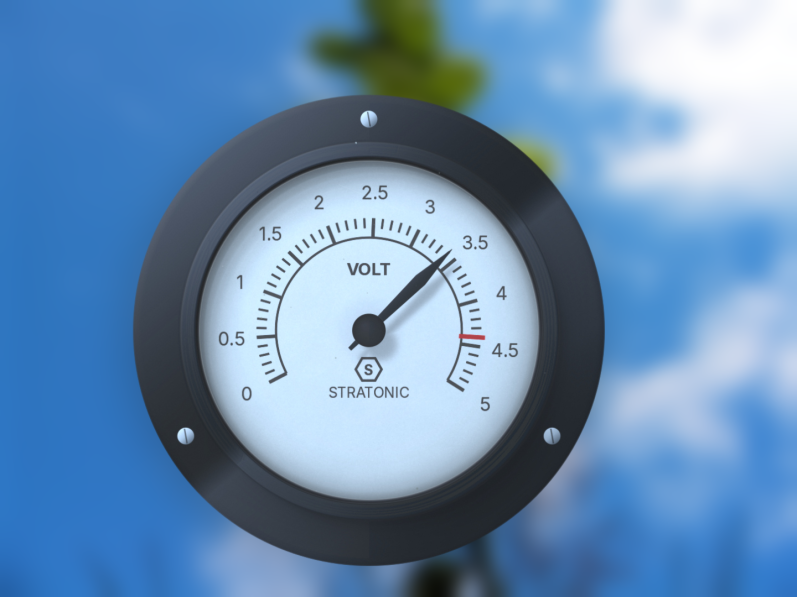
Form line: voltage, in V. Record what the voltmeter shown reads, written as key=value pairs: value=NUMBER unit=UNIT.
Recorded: value=3.4 unit=V
